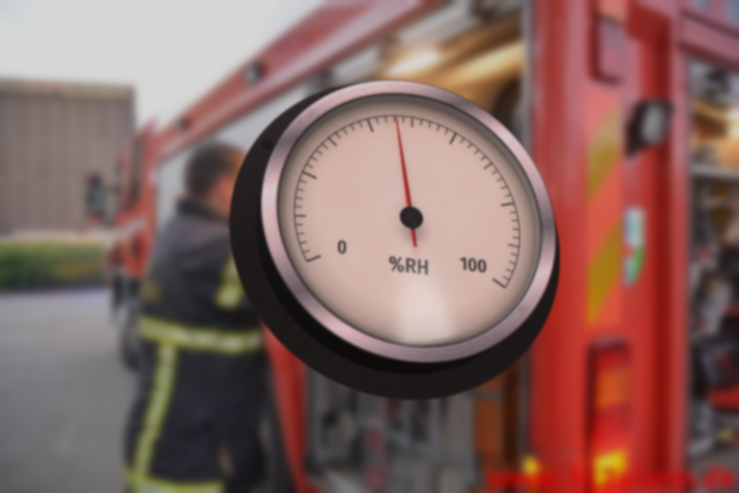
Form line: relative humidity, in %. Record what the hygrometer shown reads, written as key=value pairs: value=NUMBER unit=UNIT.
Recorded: value=46 unit=%
